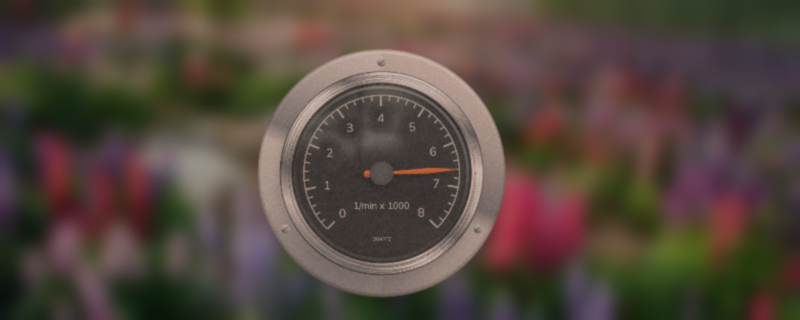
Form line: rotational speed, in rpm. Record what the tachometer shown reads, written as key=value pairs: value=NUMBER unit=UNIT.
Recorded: value=6600 unit=rpm
